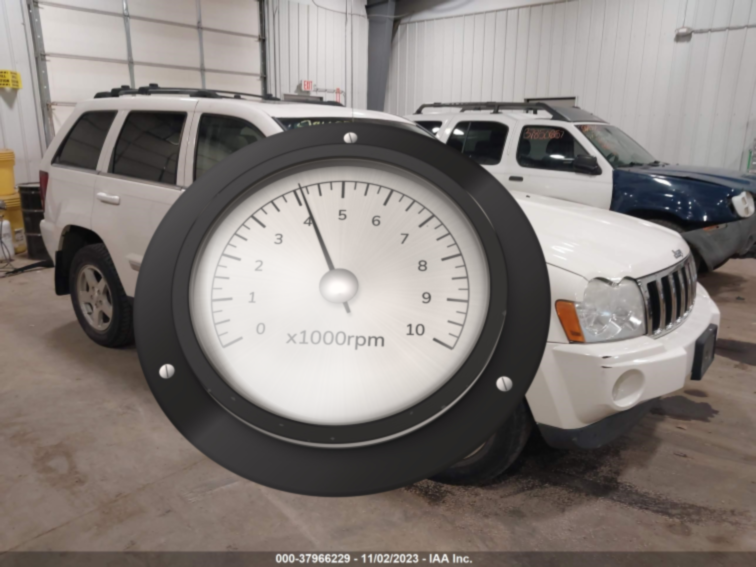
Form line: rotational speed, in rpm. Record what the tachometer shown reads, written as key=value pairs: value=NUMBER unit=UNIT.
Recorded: value=4125 unit=rpm
